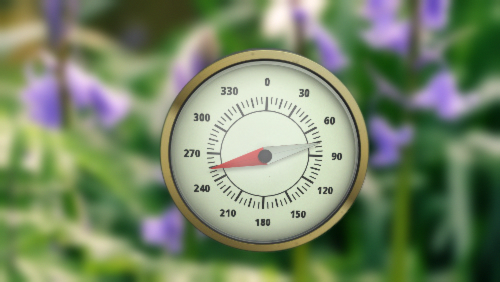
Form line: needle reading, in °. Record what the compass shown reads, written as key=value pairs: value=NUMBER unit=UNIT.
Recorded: value=255 unit=°
